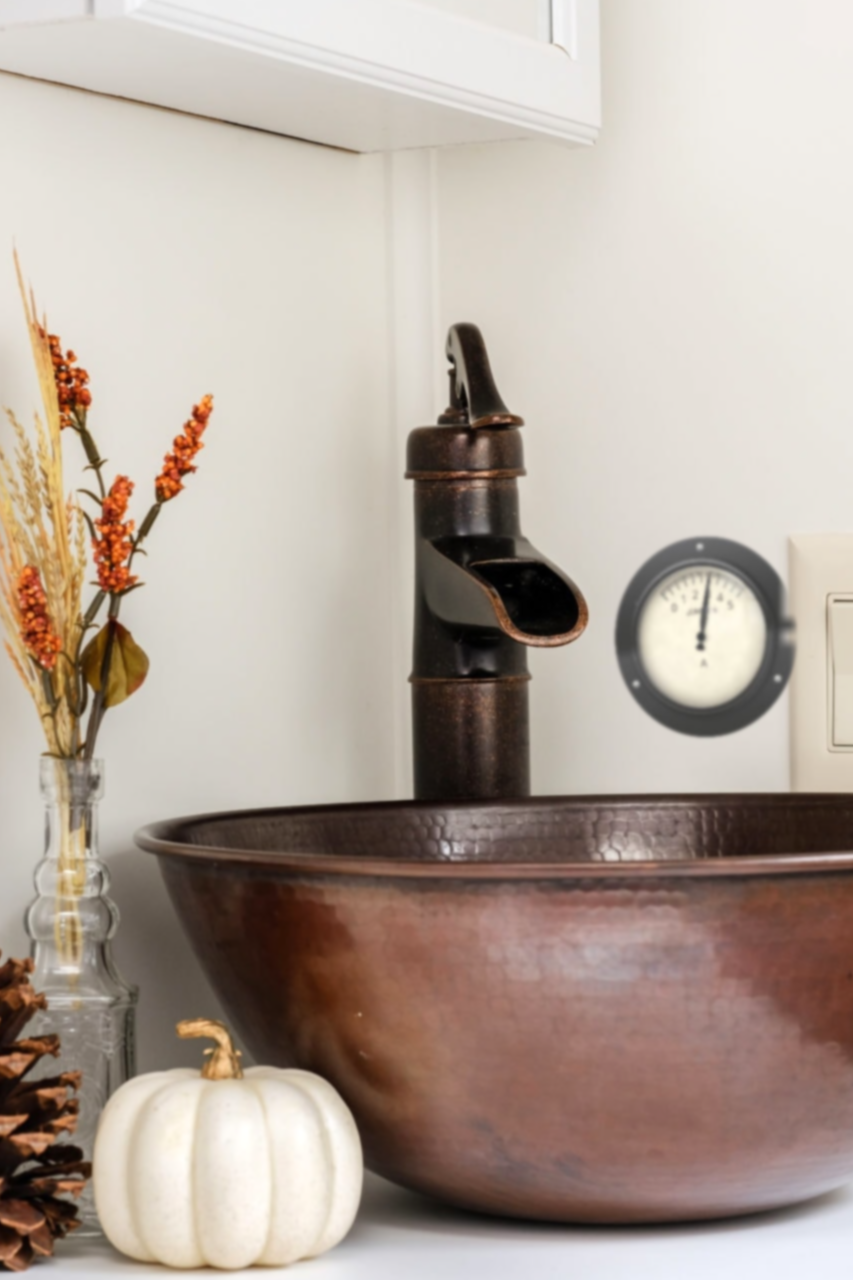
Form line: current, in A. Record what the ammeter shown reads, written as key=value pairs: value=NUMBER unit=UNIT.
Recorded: value=3 unit=A
